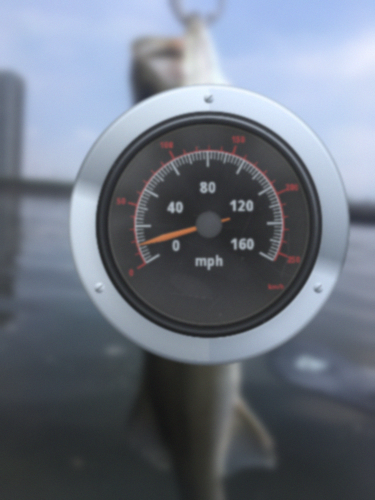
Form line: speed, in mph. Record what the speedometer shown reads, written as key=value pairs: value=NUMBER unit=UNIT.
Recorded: value=10 unit=mph
